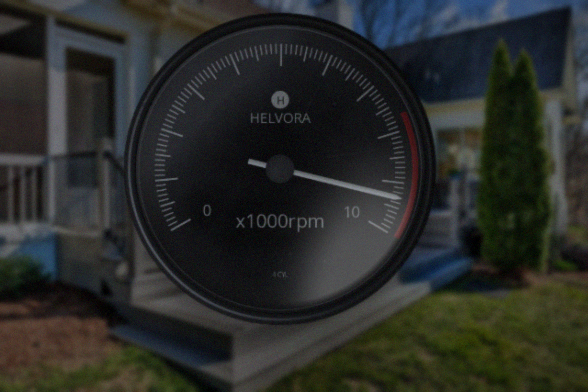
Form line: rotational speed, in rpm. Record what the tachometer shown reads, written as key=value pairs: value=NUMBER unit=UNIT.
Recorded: value=9300 unit=rpm
